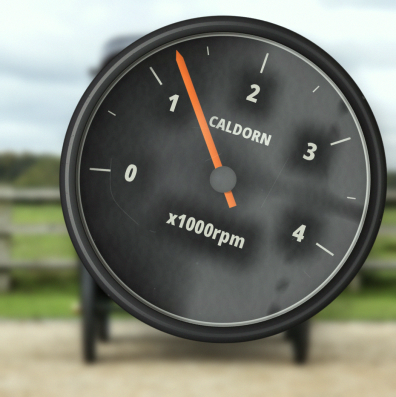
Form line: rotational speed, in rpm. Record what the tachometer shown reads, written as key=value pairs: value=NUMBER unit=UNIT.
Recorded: value=1250 unit=rpm
